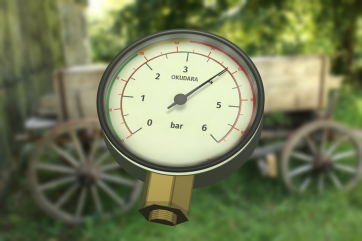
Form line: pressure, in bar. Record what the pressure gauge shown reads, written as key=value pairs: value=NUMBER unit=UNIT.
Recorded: value=4 unit=bar
